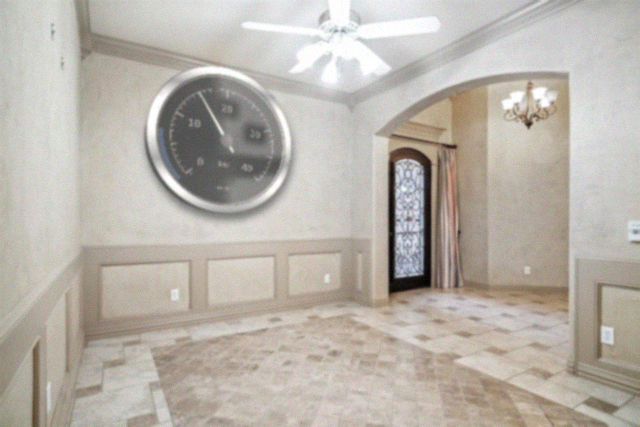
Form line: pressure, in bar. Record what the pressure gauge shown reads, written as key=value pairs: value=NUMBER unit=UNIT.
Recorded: value=15 unit=bar
